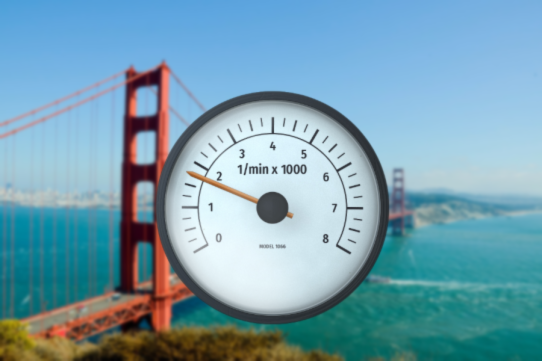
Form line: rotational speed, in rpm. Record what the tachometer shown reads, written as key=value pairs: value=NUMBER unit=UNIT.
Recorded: value=1750 unit=rpm
